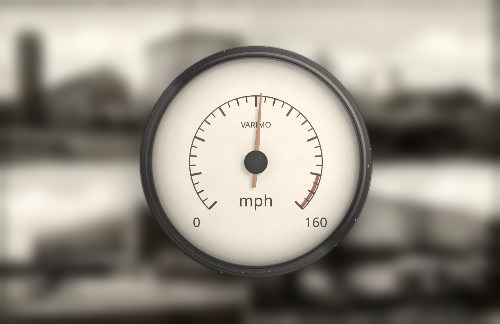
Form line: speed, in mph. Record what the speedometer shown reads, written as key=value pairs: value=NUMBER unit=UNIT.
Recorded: value=82.5 unit=mph
